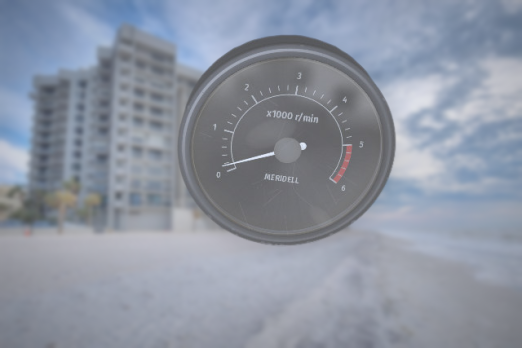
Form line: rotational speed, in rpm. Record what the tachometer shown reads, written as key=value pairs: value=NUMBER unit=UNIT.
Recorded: value=200 unit=rpm
